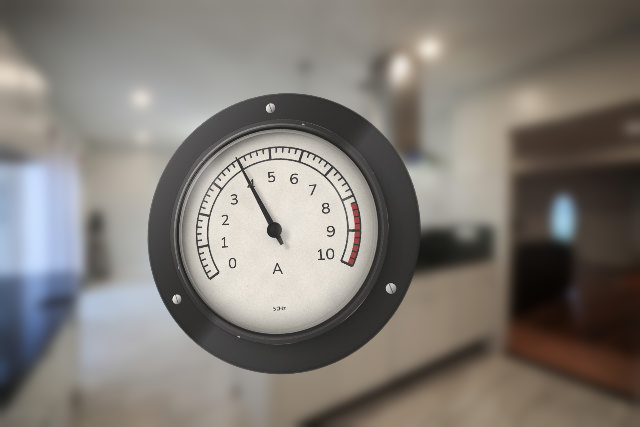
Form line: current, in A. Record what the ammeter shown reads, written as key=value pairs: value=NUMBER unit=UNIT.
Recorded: value=4 unit=A
